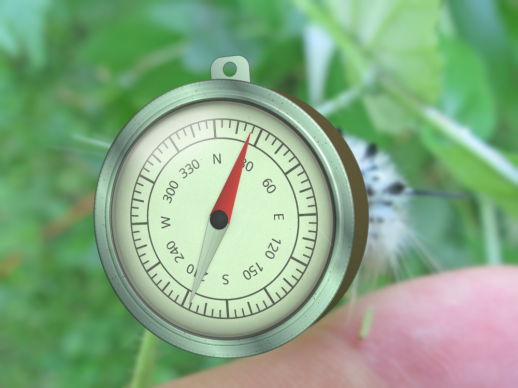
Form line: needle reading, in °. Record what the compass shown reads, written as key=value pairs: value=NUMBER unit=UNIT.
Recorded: value=25 unit=°
